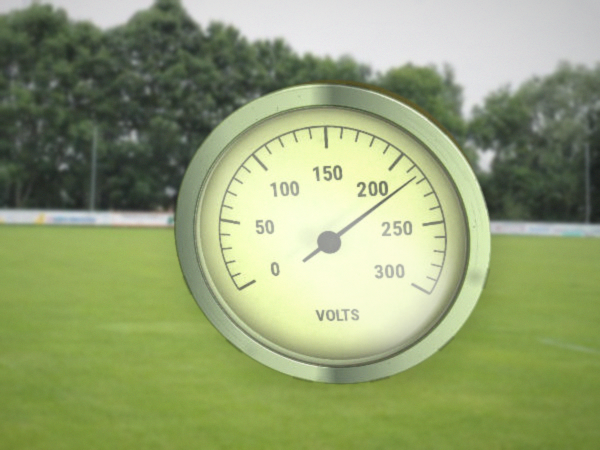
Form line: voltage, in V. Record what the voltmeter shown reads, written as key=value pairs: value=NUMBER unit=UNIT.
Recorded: value=215 unit=V
